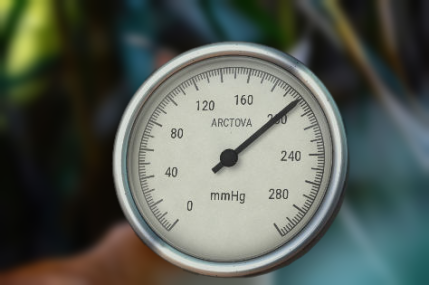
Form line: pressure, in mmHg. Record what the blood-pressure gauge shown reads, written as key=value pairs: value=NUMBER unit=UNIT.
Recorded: value=200 unit=mmHg
